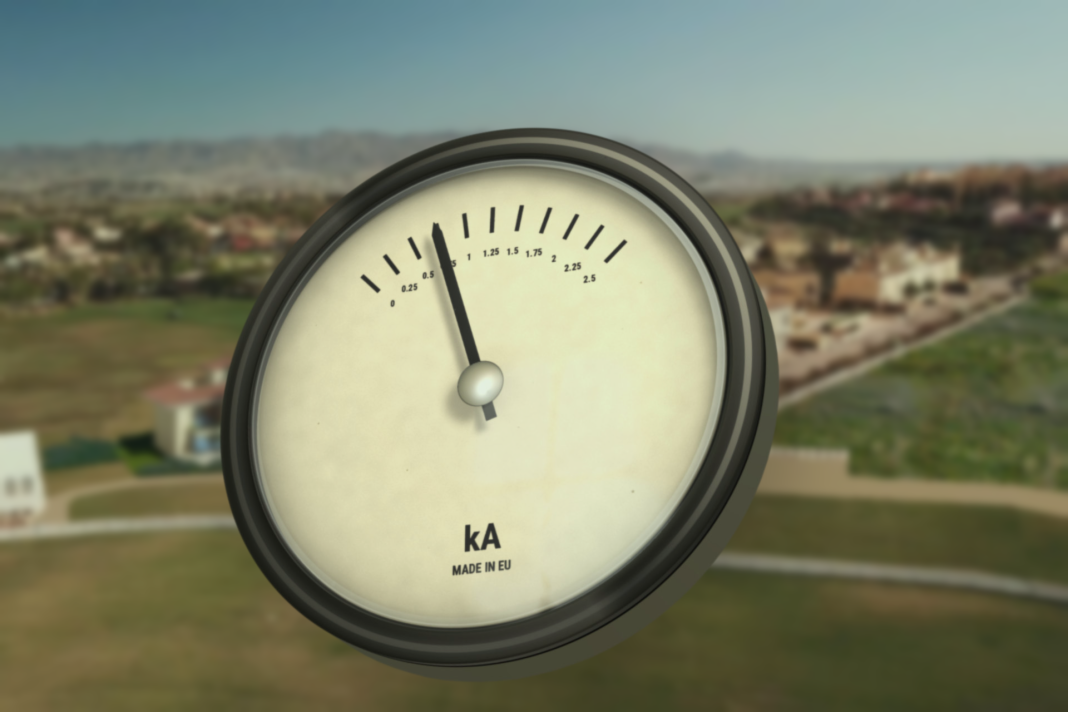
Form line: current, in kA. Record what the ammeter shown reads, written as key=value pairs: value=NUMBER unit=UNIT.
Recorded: value=0.75 unit=kA
